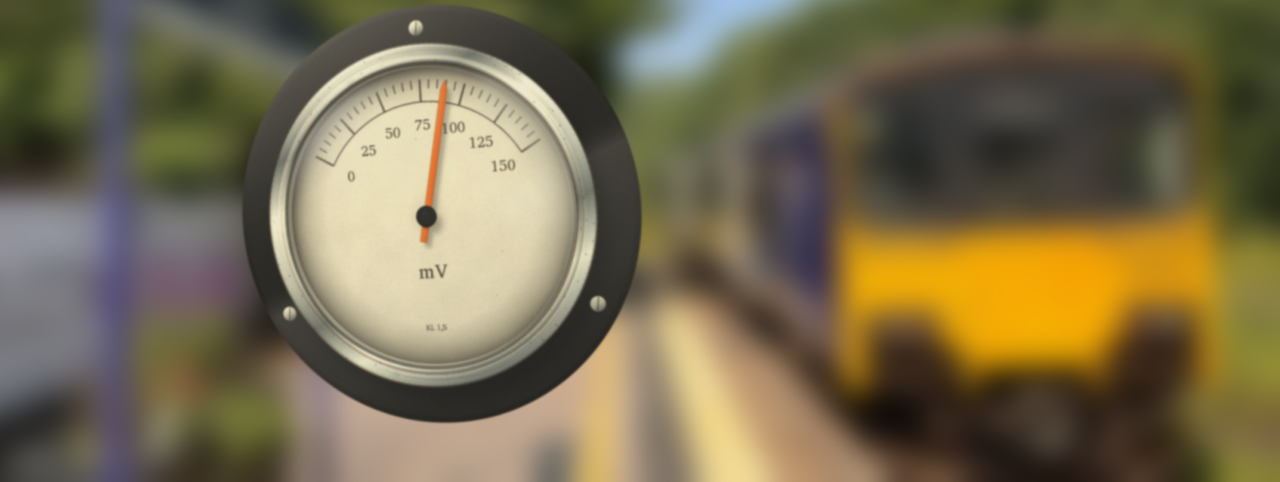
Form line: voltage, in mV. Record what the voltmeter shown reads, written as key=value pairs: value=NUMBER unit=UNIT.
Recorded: value=90 unit=mV
